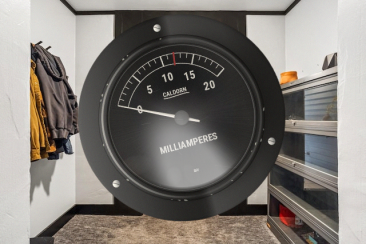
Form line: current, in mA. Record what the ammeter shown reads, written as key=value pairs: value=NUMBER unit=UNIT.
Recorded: value=0 unit=mA
